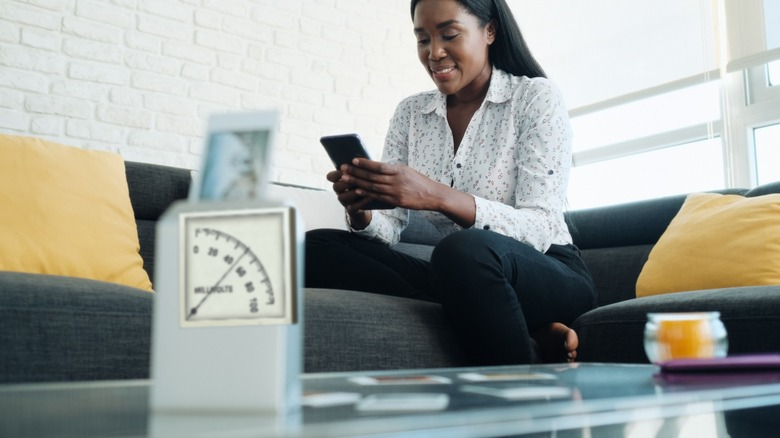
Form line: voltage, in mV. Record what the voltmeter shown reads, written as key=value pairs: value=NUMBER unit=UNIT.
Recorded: value=50 unit=mV
